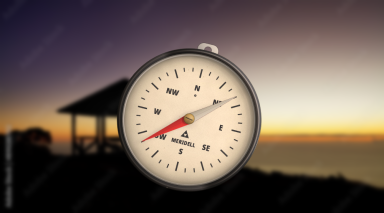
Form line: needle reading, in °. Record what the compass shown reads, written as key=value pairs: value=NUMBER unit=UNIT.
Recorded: value=230 unit=°
